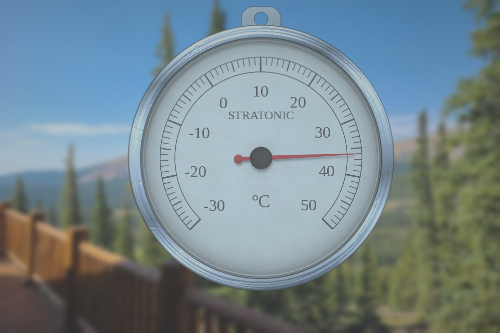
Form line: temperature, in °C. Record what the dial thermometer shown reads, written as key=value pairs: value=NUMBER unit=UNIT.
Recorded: value=36 unit=°C
